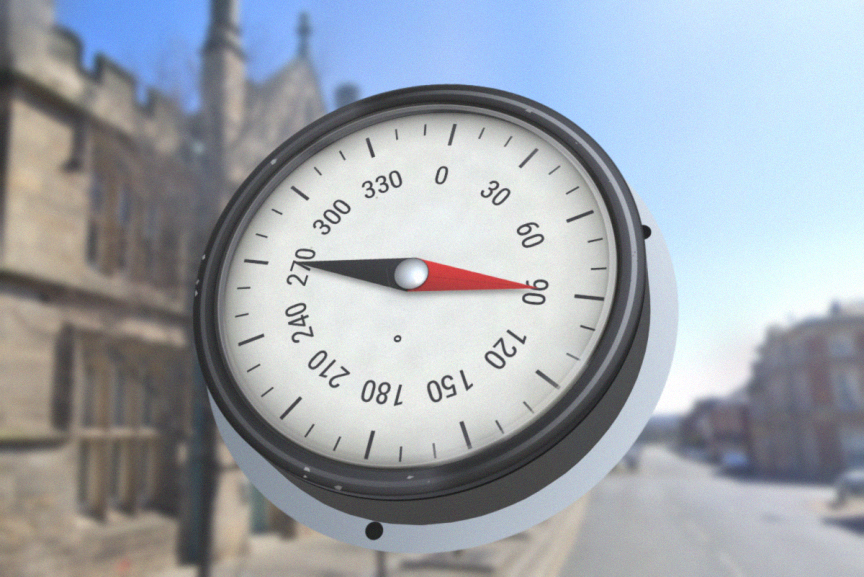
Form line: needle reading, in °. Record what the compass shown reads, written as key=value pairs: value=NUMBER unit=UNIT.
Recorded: value=90 unit=°
